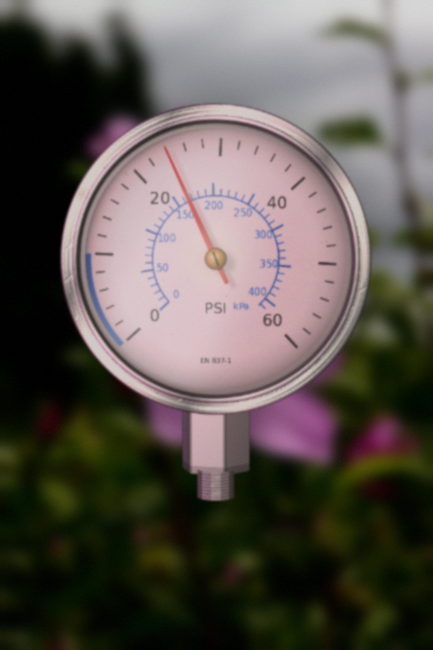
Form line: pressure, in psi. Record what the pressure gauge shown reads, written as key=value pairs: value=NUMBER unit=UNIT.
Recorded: value=24 unit=psi
